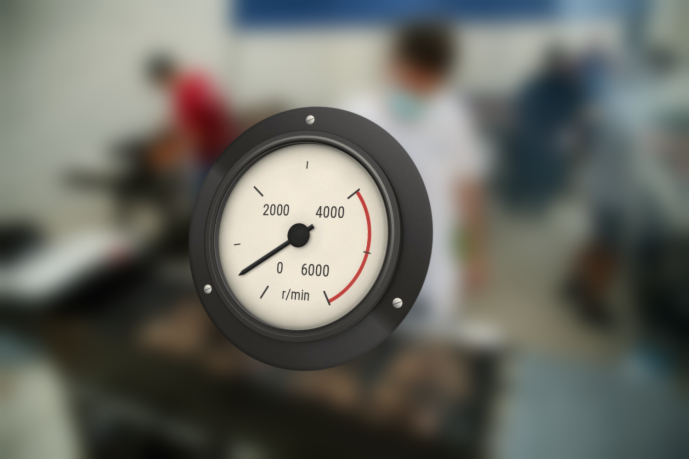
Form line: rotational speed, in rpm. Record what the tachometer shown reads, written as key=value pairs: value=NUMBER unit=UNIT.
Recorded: value=500 unit=rpm
